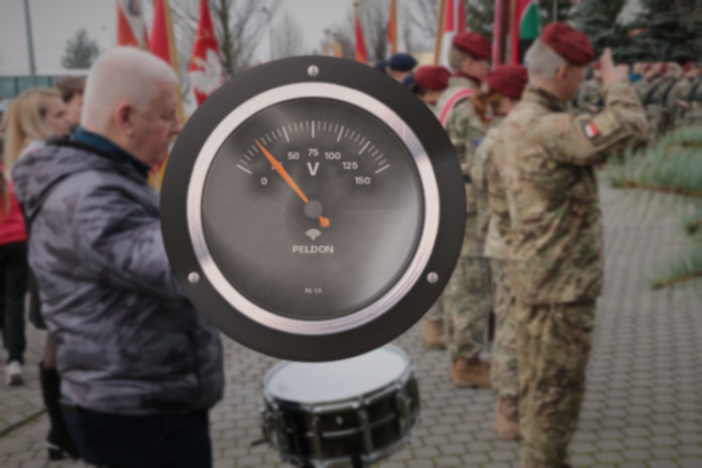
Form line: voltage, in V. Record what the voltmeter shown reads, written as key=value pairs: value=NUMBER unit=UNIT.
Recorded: value=25 unit=V
